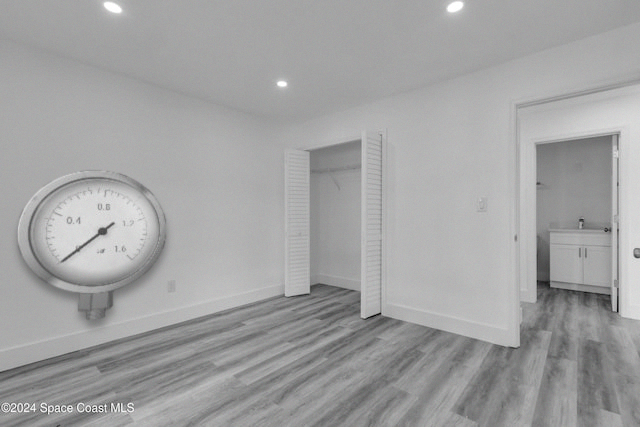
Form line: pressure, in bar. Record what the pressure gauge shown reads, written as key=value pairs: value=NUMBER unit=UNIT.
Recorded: value=0 unit=bar
